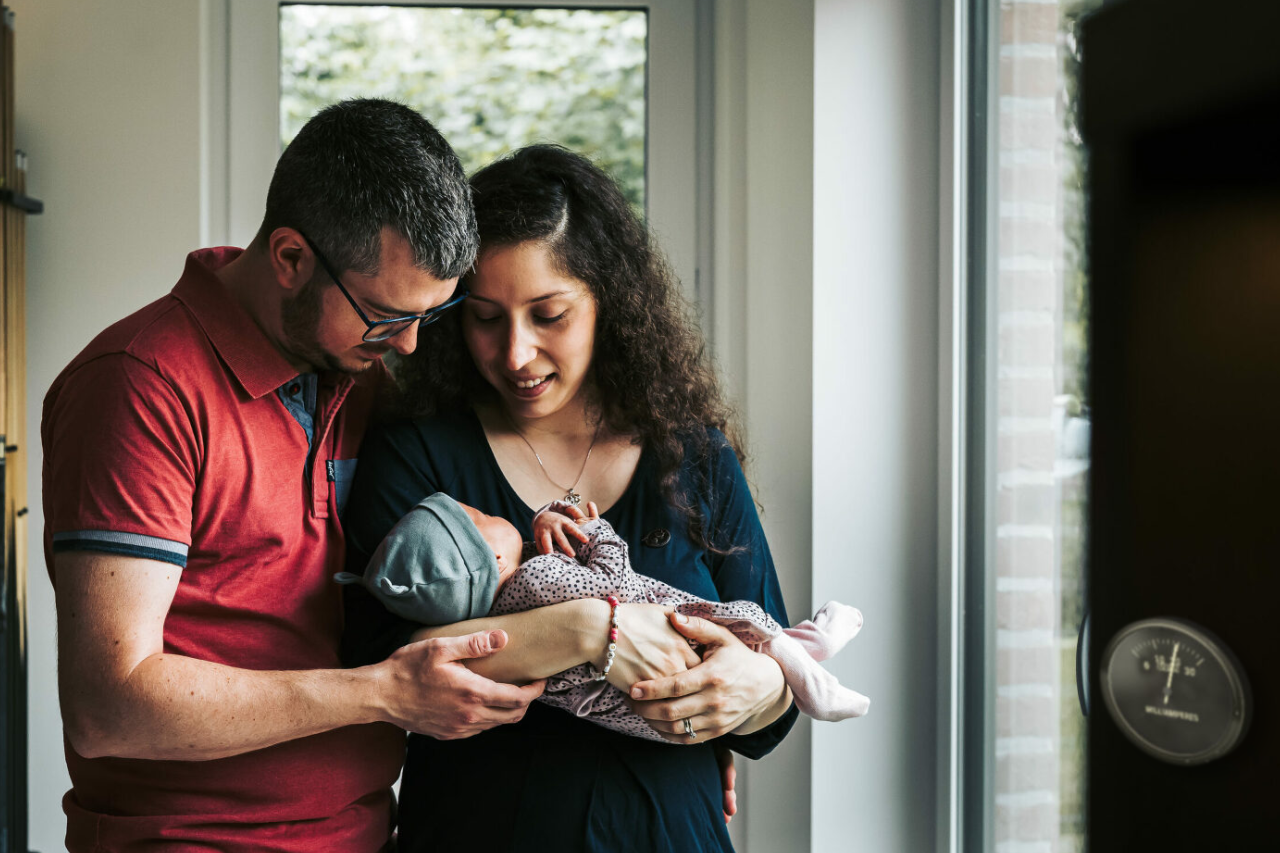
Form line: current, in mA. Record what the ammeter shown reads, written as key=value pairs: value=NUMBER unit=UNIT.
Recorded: value=20 unit=mA
